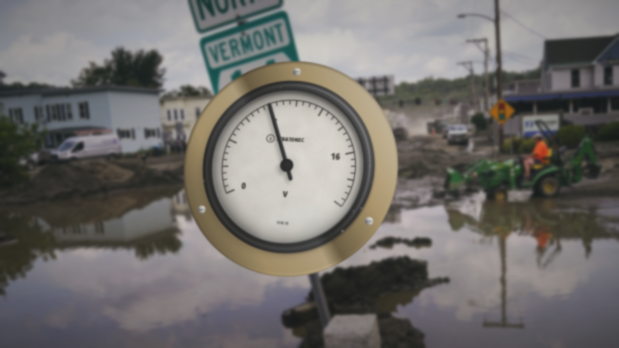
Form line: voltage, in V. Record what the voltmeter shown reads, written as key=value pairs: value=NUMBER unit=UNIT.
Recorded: value=8 unit=V
